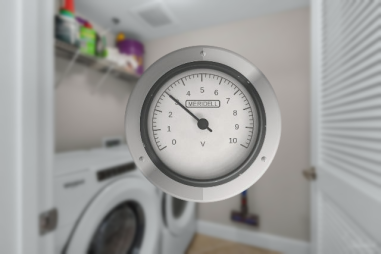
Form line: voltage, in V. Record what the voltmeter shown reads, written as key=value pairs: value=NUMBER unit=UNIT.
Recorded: value=3 unit=V
